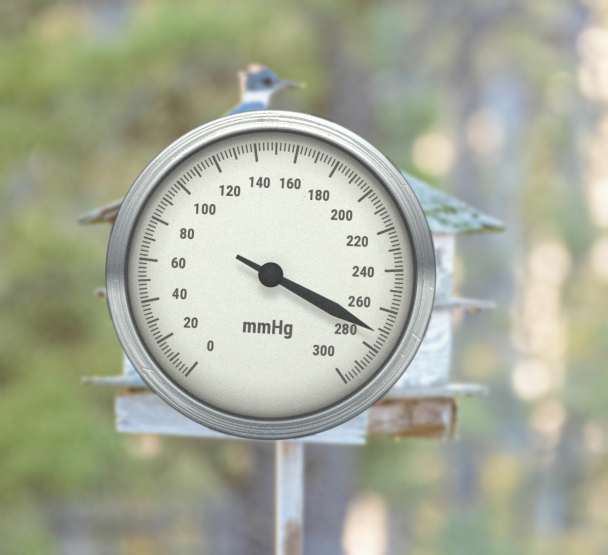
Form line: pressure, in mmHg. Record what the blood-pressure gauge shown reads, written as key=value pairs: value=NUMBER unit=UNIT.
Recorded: value=272 unit=mmHg
